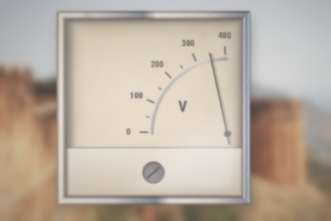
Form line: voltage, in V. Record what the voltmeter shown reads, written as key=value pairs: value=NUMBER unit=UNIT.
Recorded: value=350 unit=V
